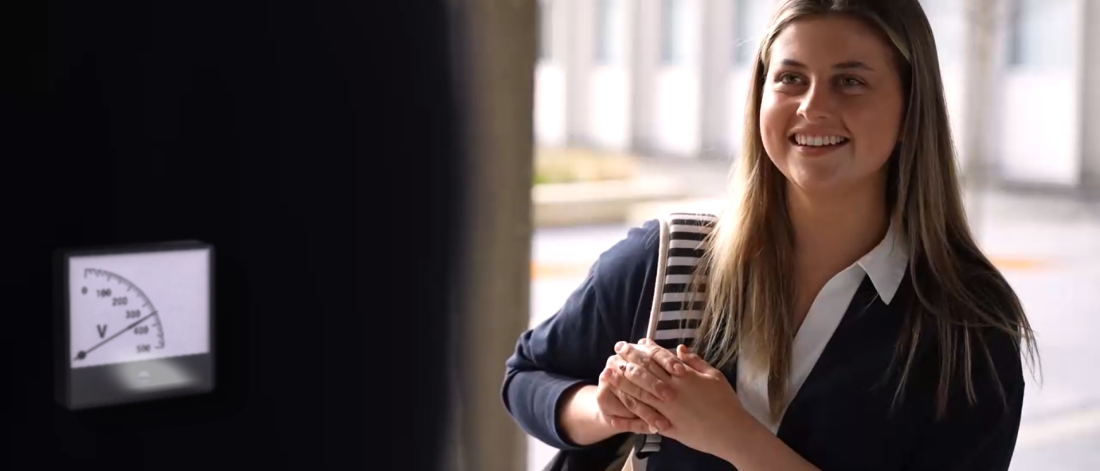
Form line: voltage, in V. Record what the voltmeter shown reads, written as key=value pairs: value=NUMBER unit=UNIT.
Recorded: value=350 unit=V
